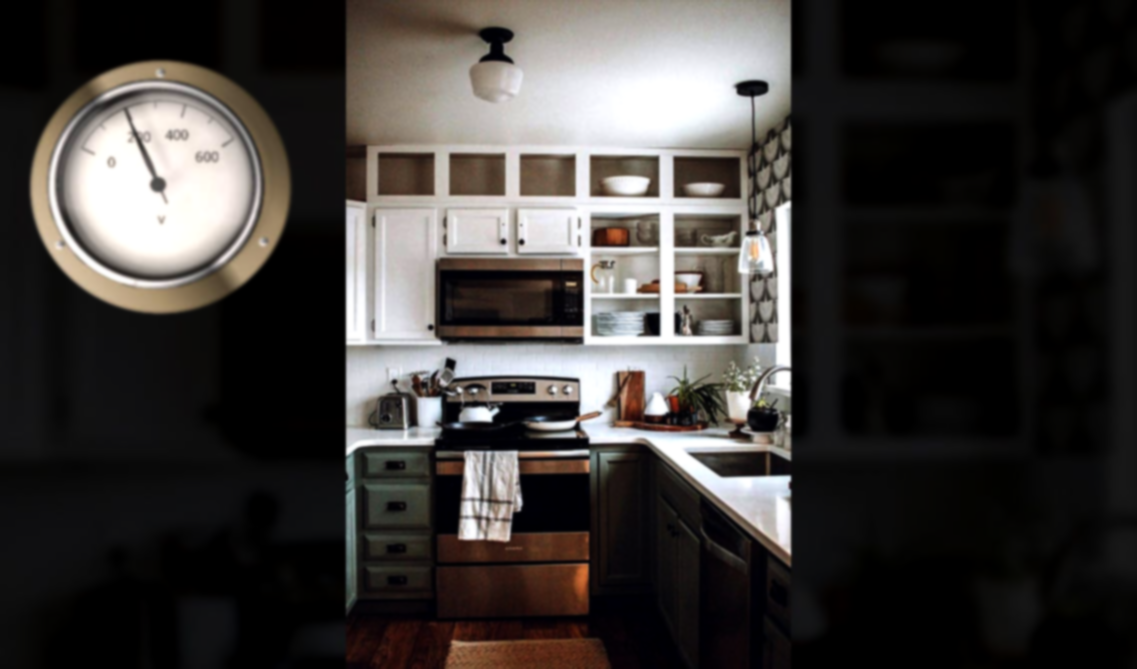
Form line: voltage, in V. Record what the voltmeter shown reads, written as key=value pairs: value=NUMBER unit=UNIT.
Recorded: value=200 unit=V
